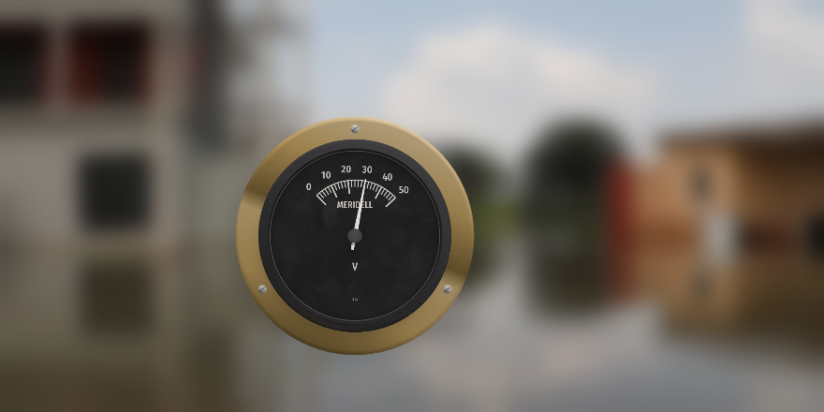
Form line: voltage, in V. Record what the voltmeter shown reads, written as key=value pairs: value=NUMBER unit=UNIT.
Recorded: value=30 unit=V
